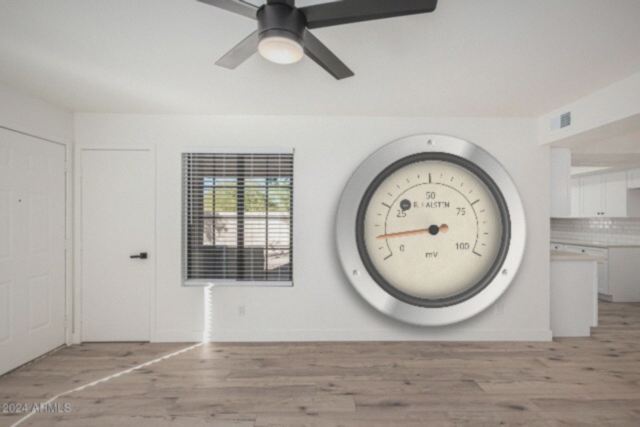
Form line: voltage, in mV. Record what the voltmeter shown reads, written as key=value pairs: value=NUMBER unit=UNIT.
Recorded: value=10 unit=mV
